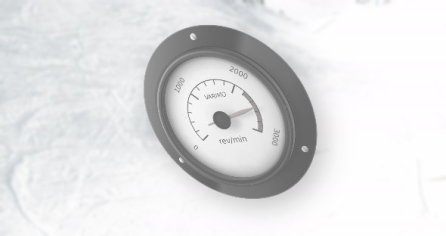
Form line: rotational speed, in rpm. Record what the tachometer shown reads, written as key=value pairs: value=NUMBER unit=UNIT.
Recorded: value=2500 unit=rpm
